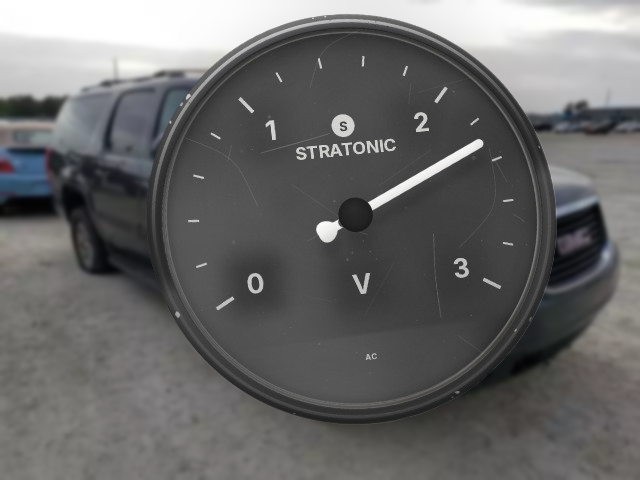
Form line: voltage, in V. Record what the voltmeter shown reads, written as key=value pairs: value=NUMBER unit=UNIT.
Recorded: value=2.3 unit=V
